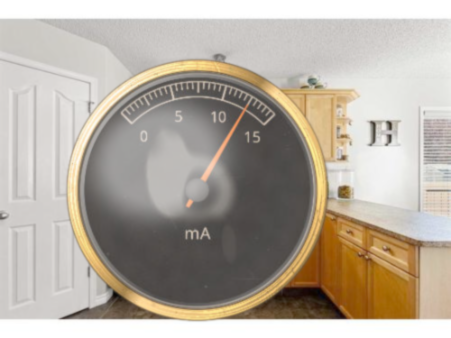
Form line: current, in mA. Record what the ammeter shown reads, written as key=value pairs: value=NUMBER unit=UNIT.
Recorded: value=12.5 unit=mA
